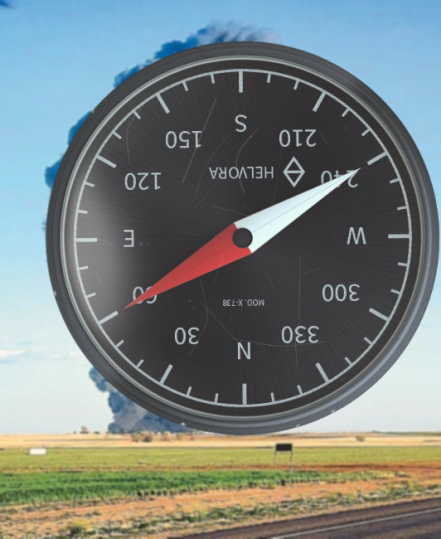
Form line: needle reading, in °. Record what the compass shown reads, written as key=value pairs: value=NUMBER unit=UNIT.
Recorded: value=60 unit=°
